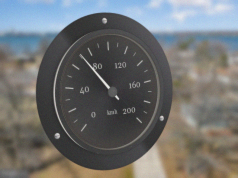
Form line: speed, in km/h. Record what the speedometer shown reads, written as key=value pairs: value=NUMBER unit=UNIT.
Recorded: value=70 unit=km/h
